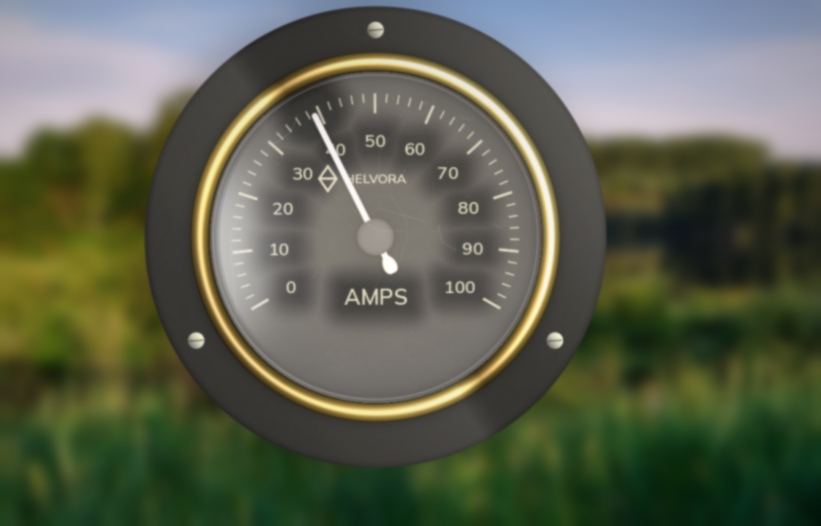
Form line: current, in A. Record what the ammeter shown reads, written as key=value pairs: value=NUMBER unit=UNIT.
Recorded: value=39 unit=A
